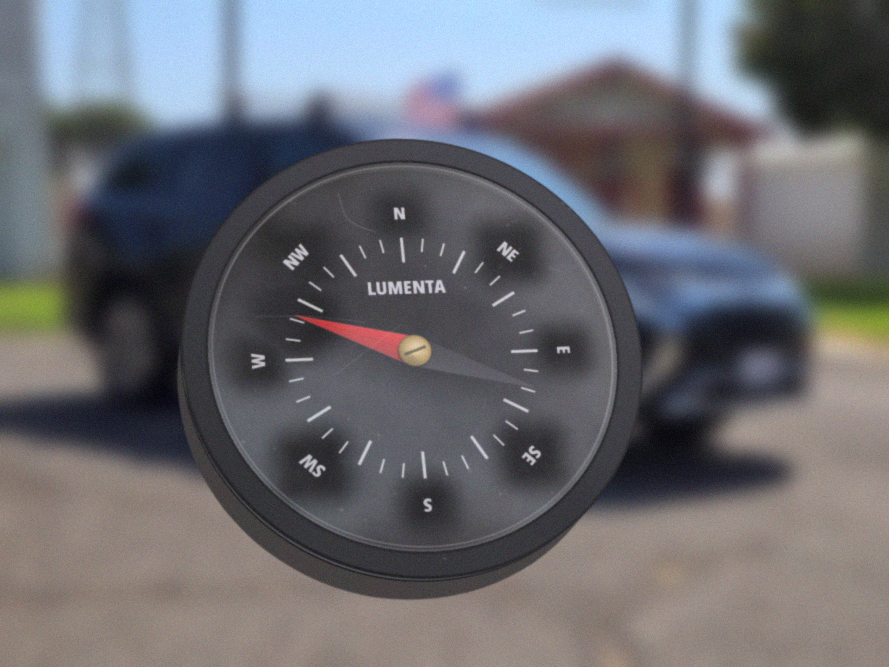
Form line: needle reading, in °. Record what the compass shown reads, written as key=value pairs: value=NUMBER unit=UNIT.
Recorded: value=290 unit=°
